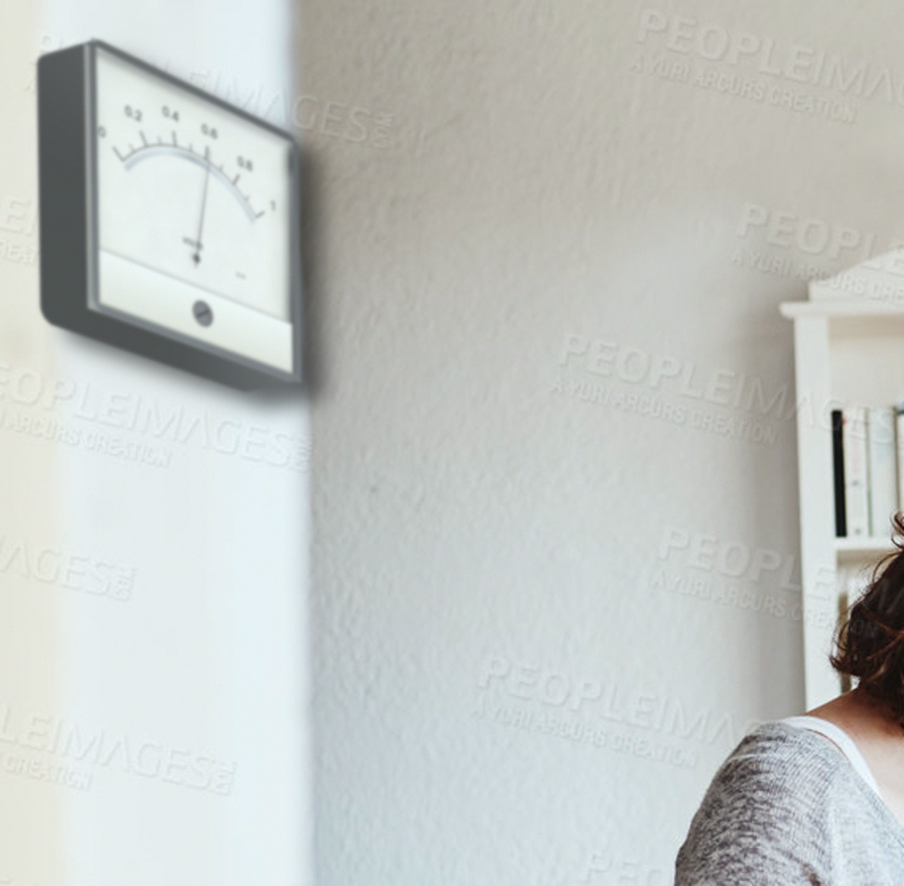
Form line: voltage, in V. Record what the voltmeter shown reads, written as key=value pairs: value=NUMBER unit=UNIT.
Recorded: value=0.6 unit=V
